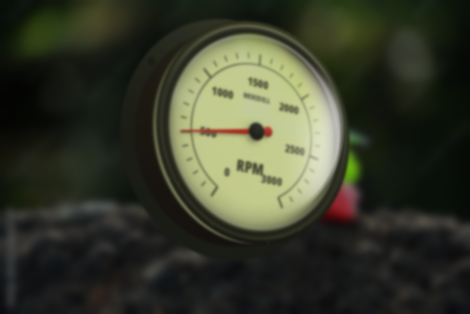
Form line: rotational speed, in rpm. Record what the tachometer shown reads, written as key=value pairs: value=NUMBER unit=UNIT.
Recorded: value=500 unit=rpm
